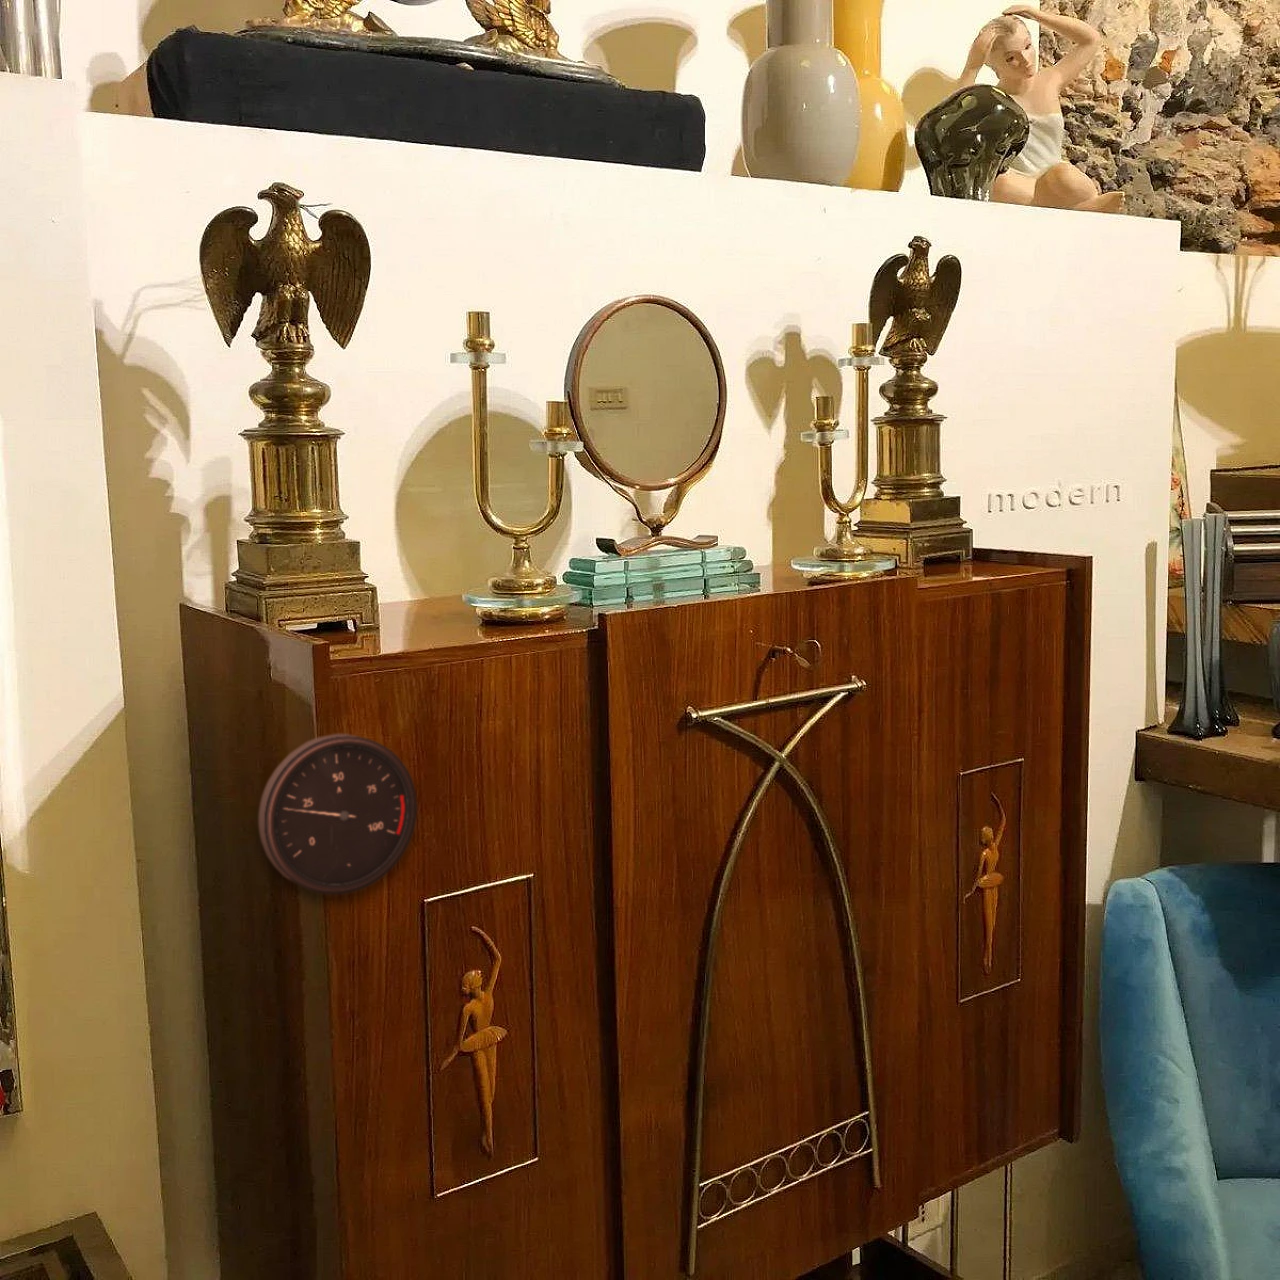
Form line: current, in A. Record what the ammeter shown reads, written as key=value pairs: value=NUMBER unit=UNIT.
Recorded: value=20 unit=A
